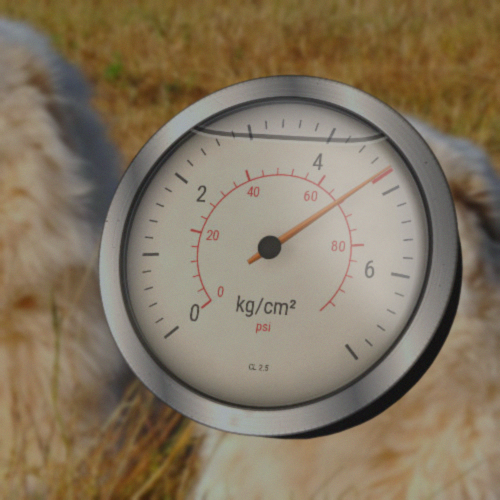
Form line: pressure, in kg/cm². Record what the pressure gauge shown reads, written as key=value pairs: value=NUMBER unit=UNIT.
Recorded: value=4.8 unit=kg/cm²
